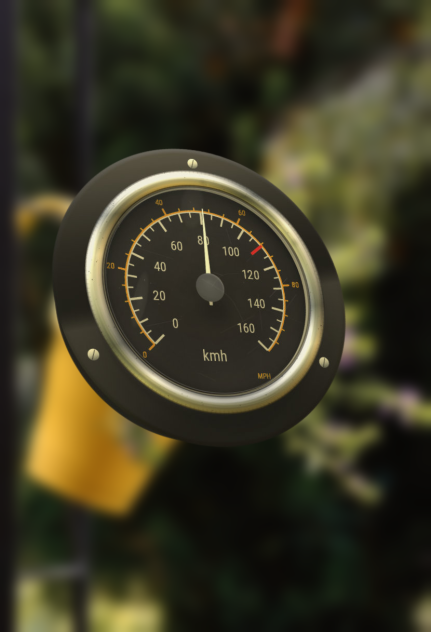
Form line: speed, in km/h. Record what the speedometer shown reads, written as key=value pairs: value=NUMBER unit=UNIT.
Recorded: value=80 unit=km/h
